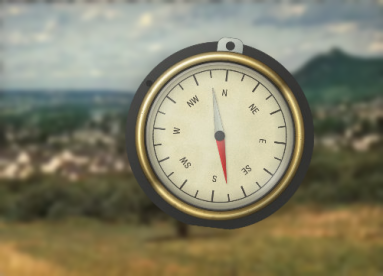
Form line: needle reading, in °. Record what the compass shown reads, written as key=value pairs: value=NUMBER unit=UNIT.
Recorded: value=165 unit=°
